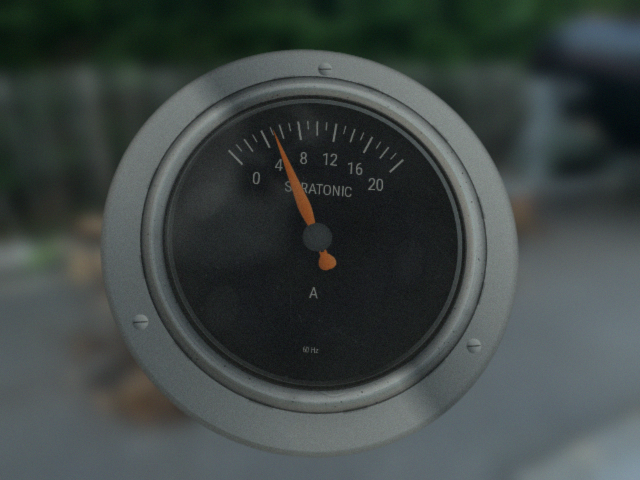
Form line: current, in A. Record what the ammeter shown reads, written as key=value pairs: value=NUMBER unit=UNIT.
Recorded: value=5 unit=A
